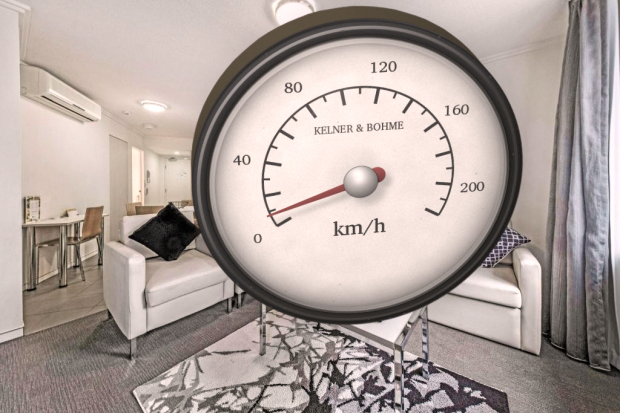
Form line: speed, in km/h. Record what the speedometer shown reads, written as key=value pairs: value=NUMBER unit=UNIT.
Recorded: value=10 unit=km/h
